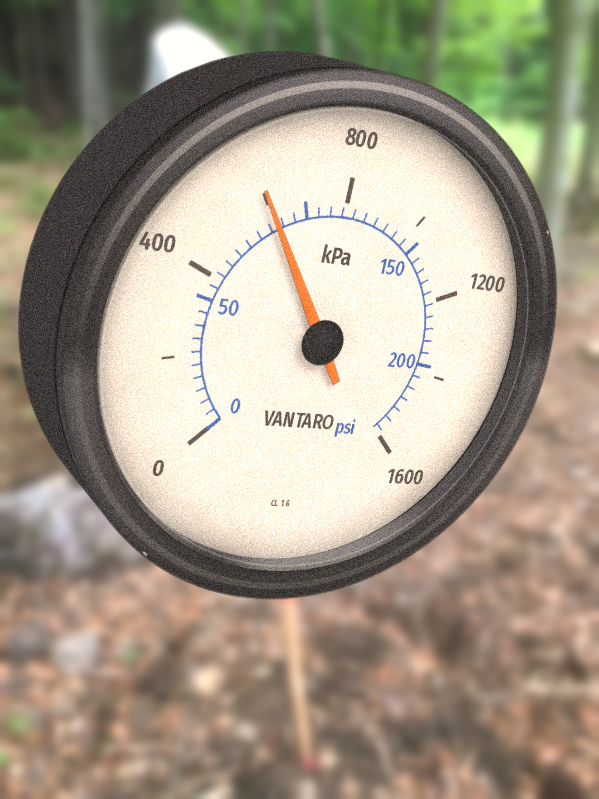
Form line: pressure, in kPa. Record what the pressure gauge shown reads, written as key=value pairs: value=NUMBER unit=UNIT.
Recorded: value=600 unit=kPa
